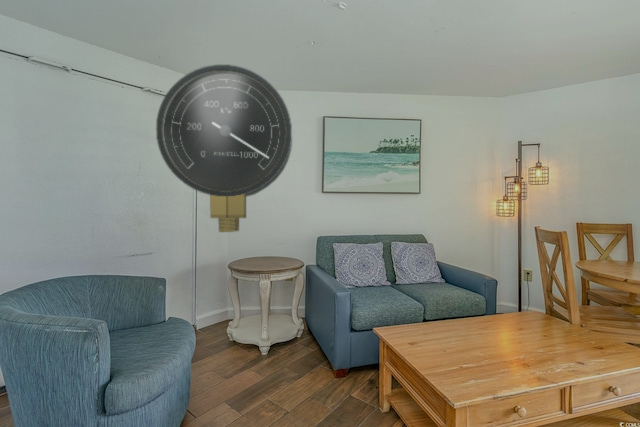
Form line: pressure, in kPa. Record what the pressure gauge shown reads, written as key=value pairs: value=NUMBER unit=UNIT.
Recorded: value=950 unit=kPa
